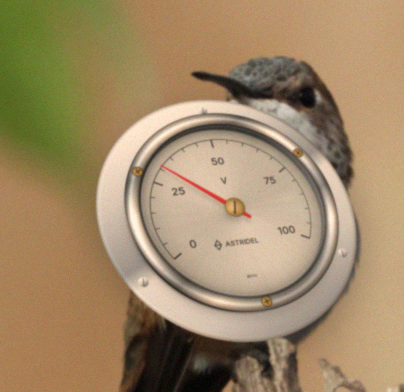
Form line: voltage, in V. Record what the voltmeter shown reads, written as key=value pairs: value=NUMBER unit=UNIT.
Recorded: value=30 unit=V
